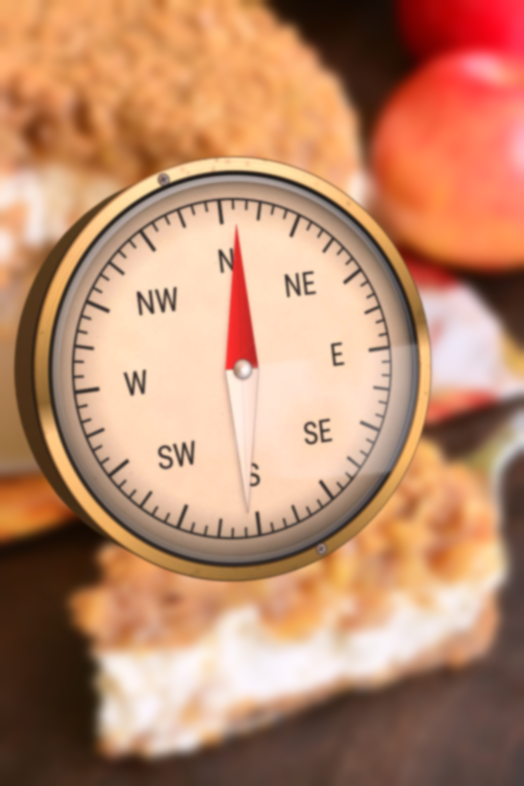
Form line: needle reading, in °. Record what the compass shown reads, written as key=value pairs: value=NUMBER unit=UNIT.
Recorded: value=5 unit=°
